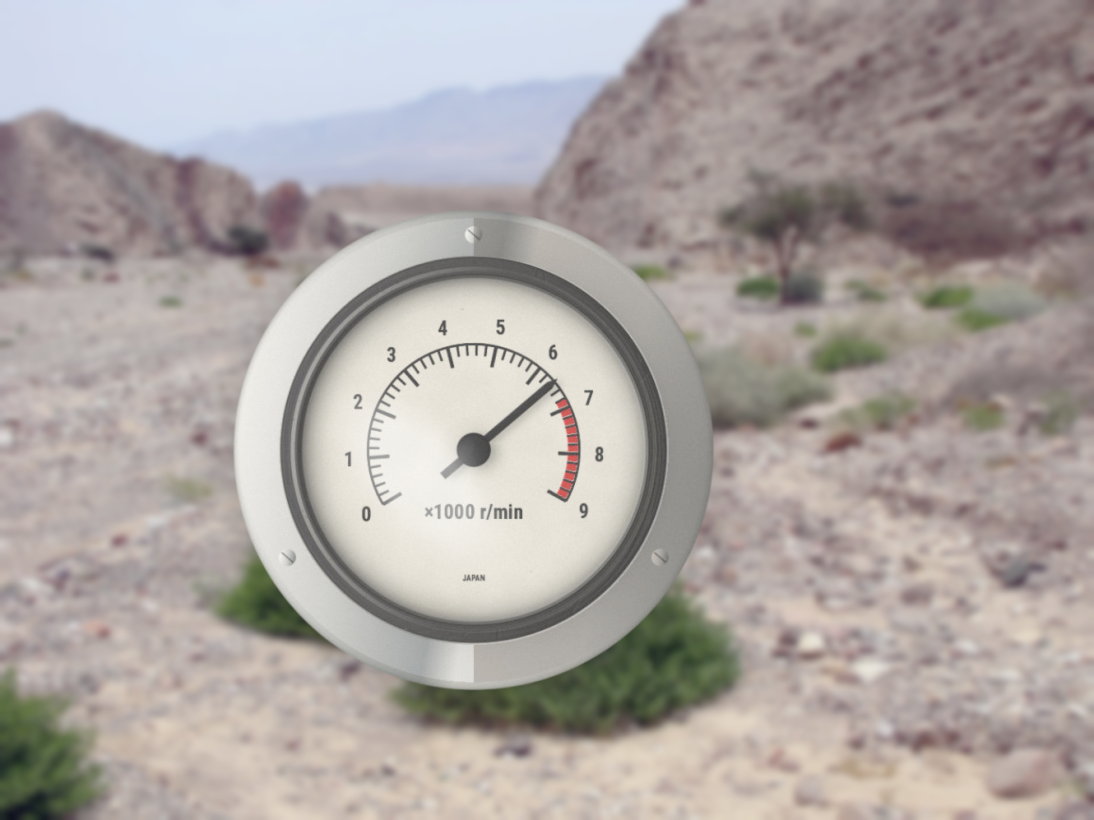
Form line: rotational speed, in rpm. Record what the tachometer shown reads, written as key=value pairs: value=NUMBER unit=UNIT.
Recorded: value=6400 unit=rpm
